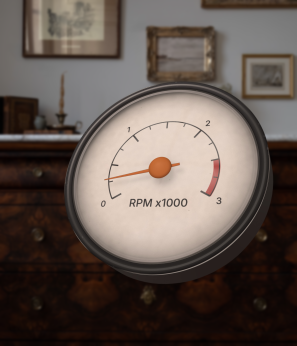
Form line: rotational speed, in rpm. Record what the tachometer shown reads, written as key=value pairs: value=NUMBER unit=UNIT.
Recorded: value=250 unit=rpm
